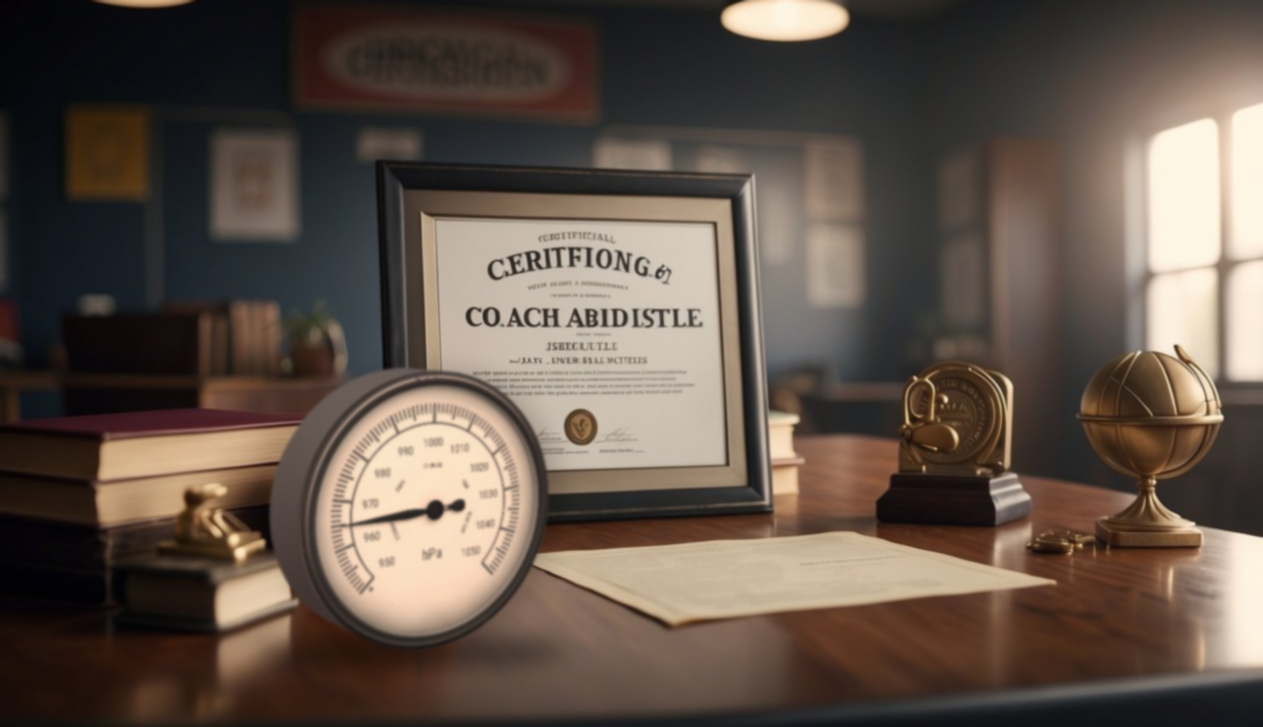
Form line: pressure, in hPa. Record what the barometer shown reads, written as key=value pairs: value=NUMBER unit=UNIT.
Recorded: value=965 unit=hPa
